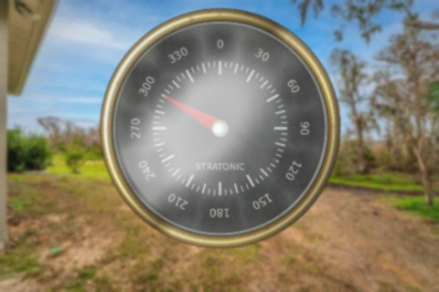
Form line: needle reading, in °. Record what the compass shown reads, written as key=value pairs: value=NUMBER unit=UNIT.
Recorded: value=300 unit=°
